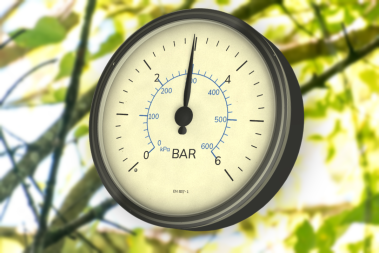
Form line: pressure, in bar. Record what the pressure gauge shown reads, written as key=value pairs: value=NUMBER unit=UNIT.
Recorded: value=3 unit=bar
